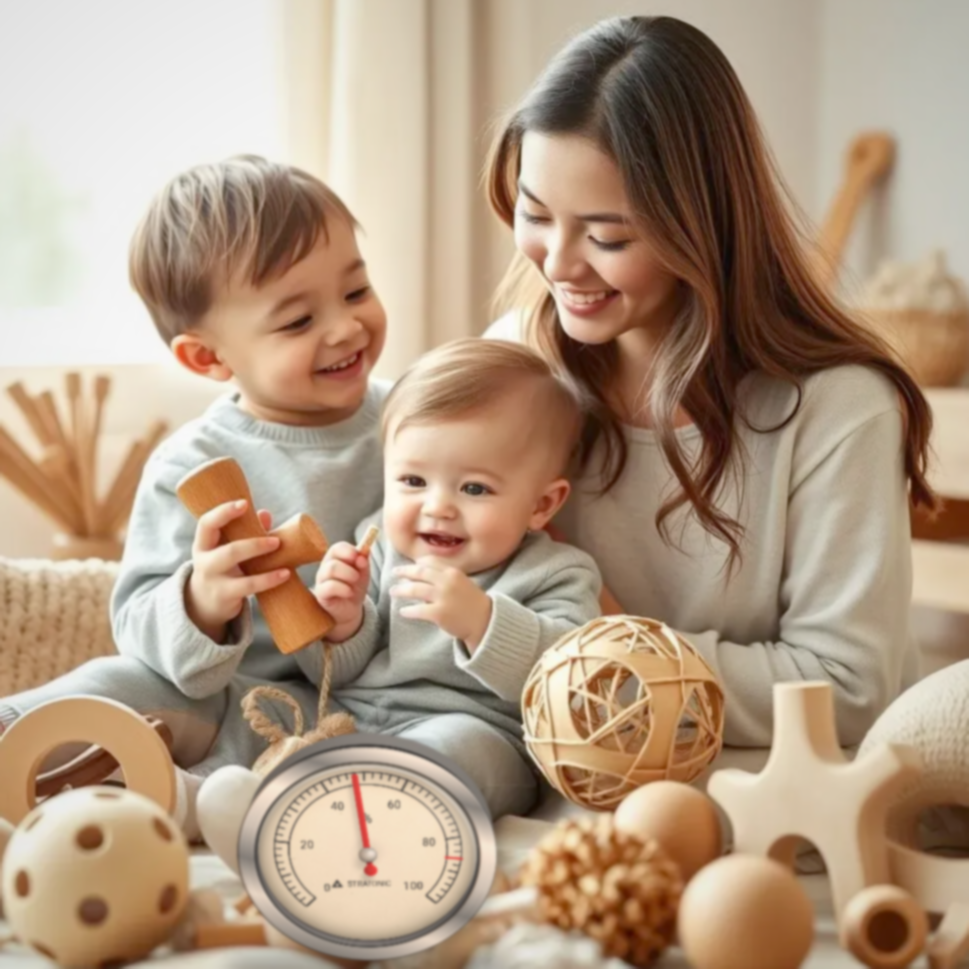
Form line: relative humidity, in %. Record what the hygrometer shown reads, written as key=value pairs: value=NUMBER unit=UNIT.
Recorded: value=48 unit=%
